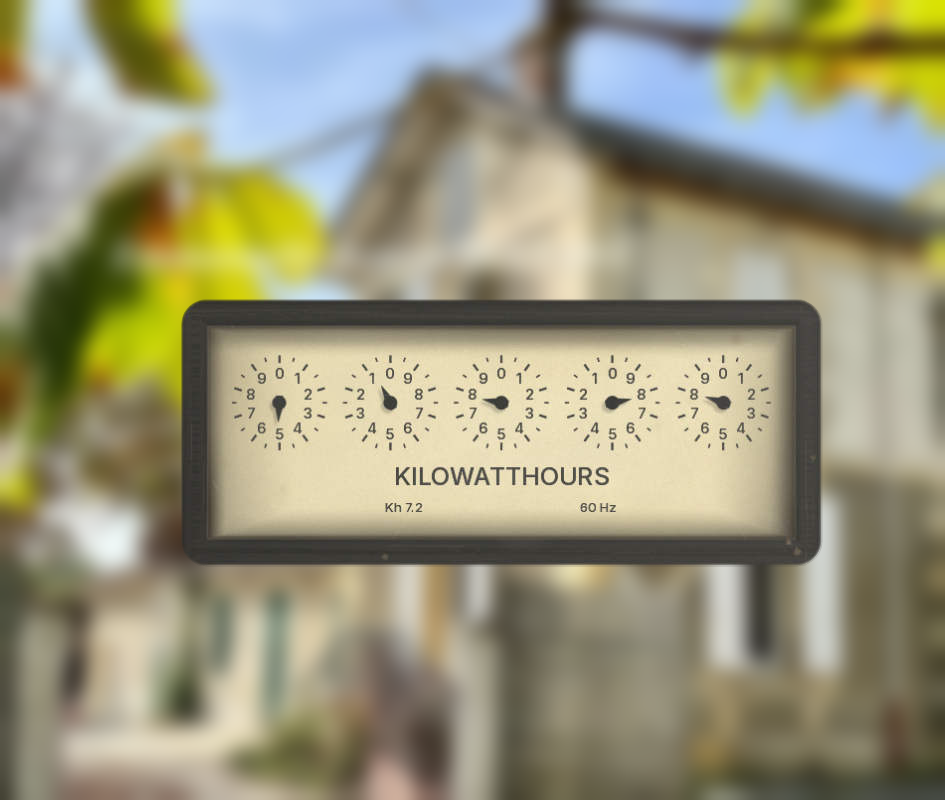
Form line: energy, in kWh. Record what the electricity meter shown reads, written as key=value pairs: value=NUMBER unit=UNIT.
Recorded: value=50778 unit=kWh
